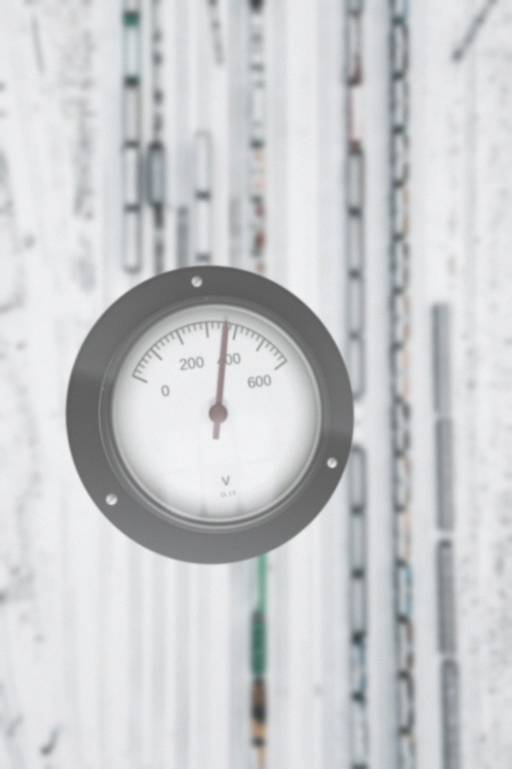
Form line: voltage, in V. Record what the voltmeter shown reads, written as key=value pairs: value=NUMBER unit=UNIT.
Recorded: value=360 unit=V
